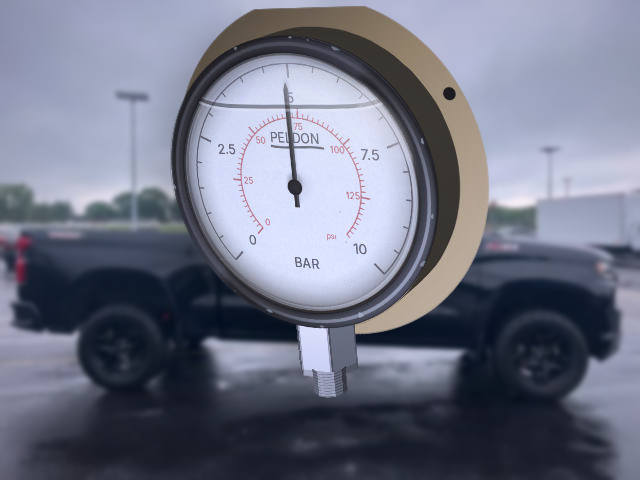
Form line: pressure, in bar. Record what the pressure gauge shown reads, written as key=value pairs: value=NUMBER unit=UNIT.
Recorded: value=5 unit=bar
